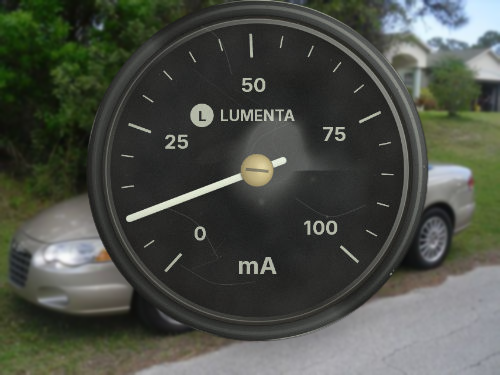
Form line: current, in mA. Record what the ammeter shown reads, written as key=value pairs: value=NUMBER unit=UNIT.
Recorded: value=10 unit=mA
